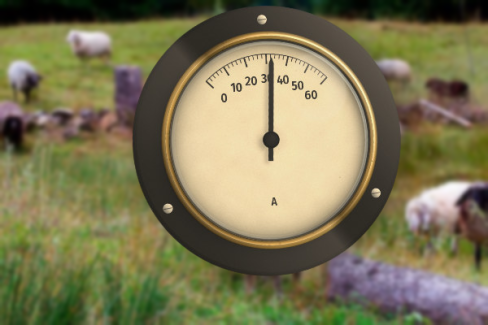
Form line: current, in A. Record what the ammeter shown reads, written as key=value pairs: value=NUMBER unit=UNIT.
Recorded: value=32 unit=A
